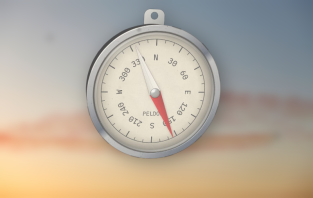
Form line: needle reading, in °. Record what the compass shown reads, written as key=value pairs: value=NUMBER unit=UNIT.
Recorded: value=155 unit=°
